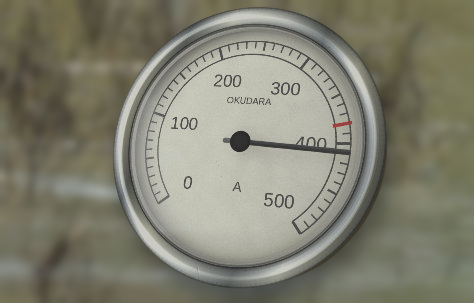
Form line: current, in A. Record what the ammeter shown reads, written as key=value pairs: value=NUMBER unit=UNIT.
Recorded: value=410 unit=A
